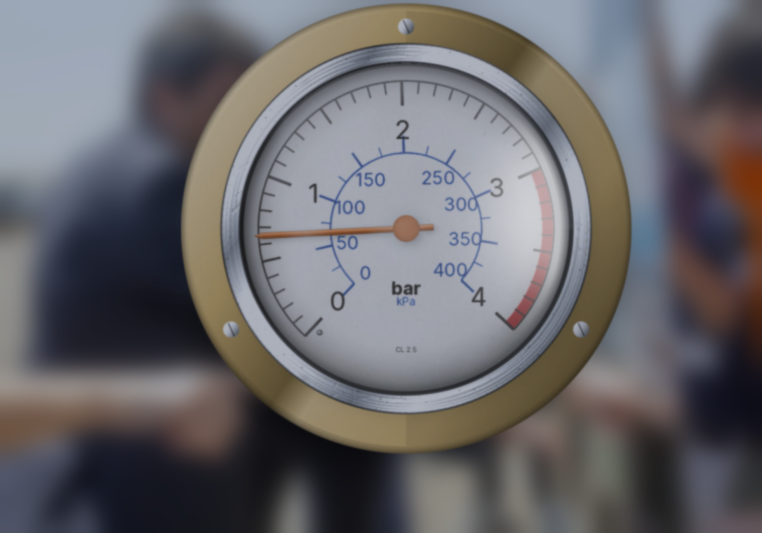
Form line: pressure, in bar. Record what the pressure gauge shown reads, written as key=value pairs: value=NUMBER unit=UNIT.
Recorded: value=0.65 unit=bar
